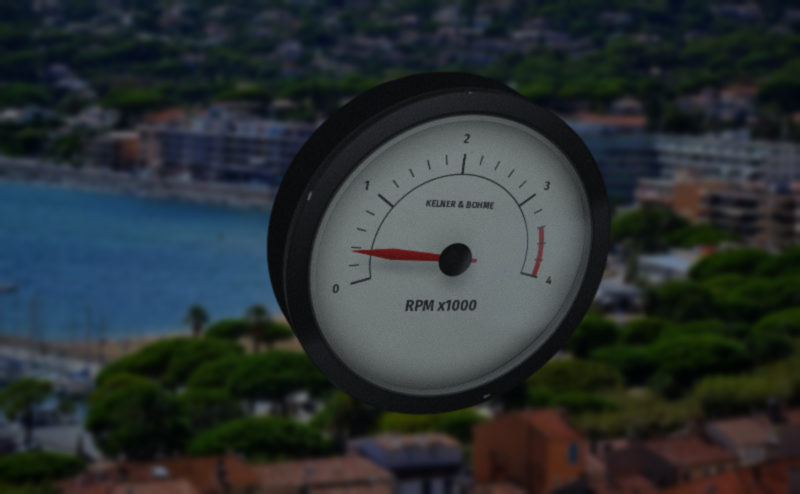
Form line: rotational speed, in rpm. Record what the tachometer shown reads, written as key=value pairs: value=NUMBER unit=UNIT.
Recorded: value=400 unit=rpm
